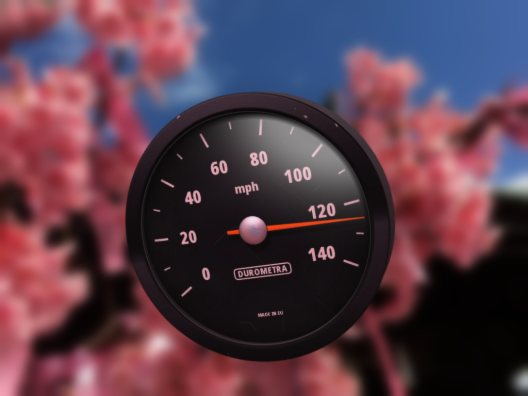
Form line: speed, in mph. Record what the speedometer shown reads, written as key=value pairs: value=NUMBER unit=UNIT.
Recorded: value=125 unit=mph
